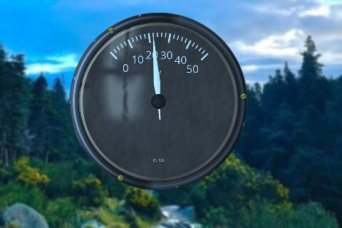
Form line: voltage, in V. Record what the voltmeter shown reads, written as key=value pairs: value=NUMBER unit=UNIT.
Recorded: value=22 unit=V
